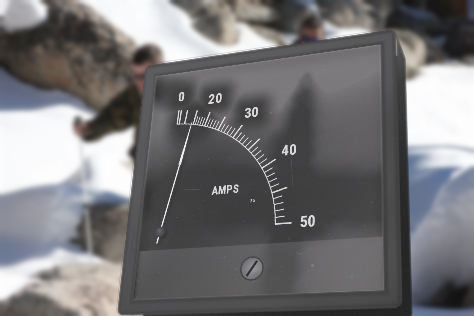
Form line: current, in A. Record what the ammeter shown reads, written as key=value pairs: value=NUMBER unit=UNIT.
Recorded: value=15 unit=A
